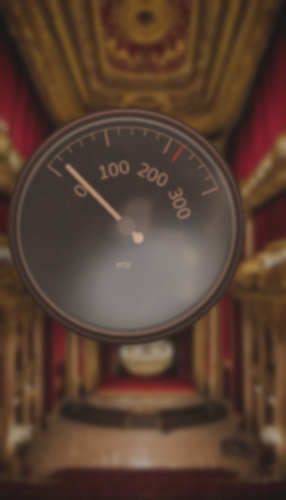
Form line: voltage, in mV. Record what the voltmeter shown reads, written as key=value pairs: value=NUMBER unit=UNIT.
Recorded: value=20 unit=mV
